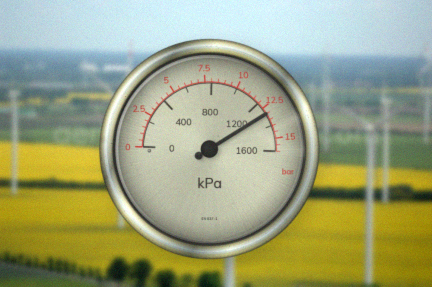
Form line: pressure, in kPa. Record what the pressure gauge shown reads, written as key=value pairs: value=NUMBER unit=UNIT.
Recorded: value=1300 unit=kPa
